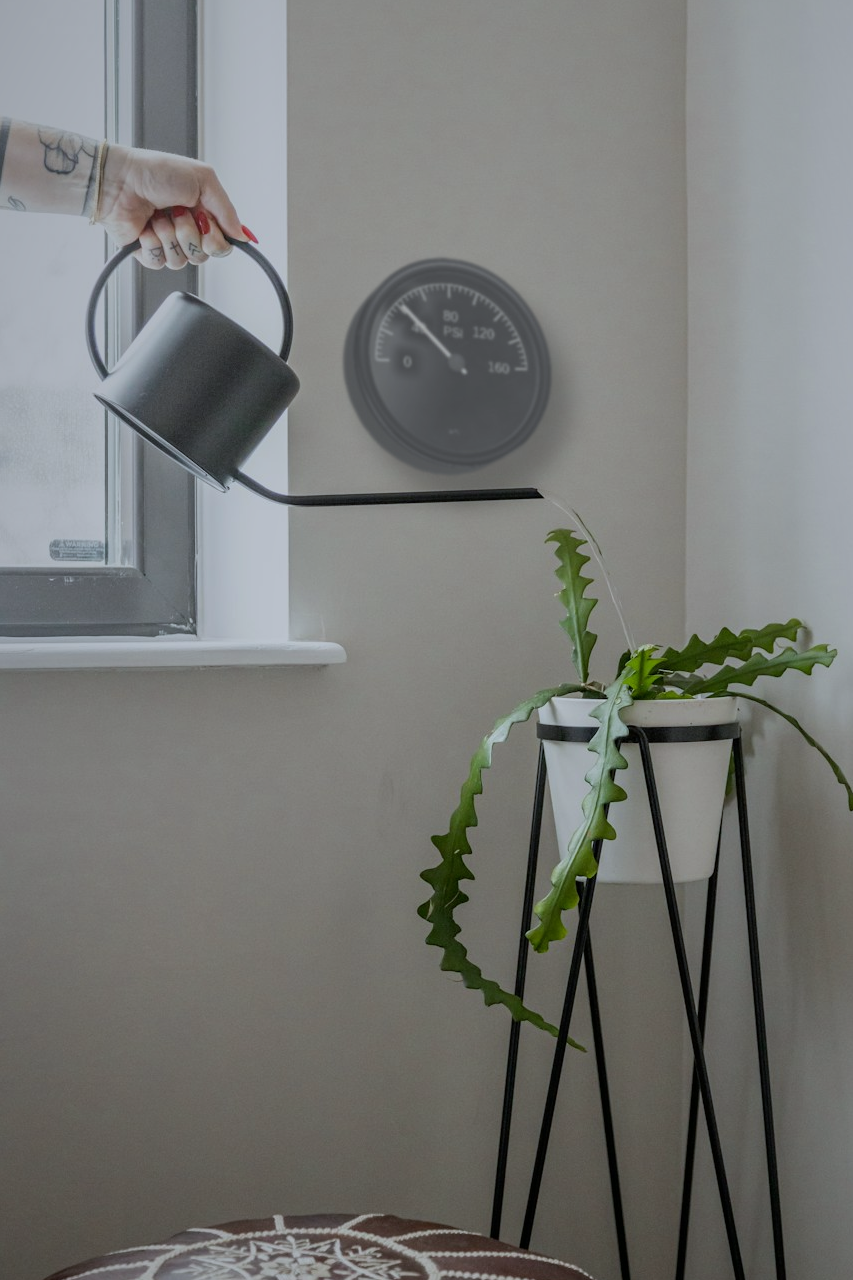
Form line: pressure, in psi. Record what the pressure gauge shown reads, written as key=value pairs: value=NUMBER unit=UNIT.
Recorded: value=40 unit=psi
